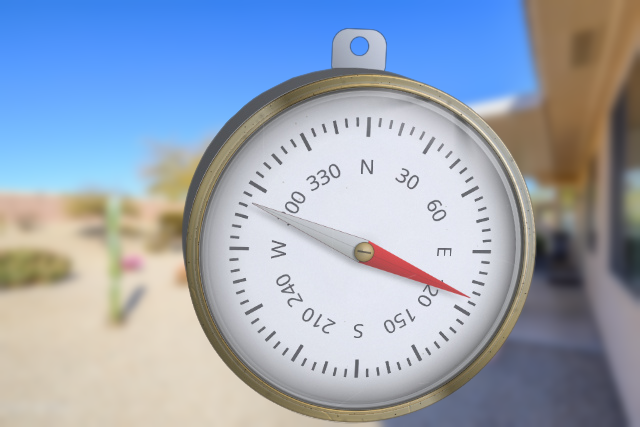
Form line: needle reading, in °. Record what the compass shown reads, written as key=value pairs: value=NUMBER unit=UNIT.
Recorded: value=112.5 unit=°
